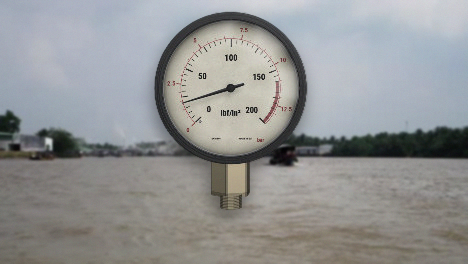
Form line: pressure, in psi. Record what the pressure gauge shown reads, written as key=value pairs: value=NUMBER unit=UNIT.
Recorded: value=20 unit=psi
